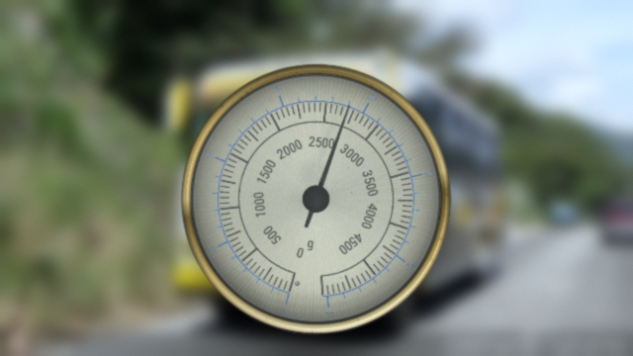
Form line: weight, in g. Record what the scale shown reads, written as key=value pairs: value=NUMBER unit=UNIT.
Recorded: value=2700 unit=g
